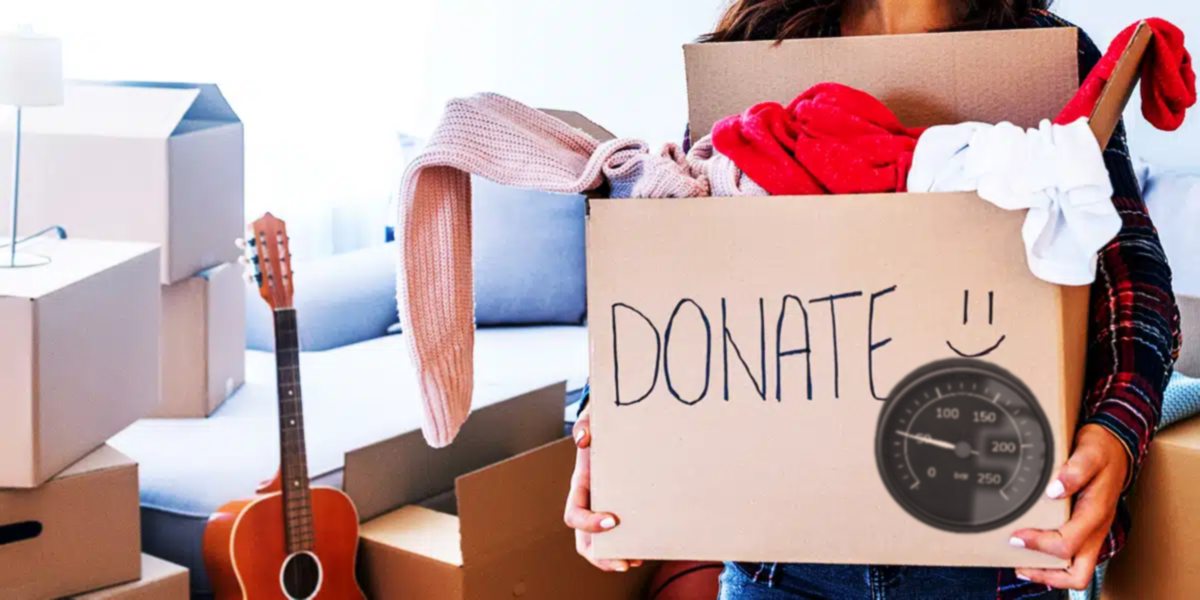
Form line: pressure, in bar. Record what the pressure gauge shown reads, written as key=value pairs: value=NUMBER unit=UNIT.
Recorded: value=50 unit=bar
